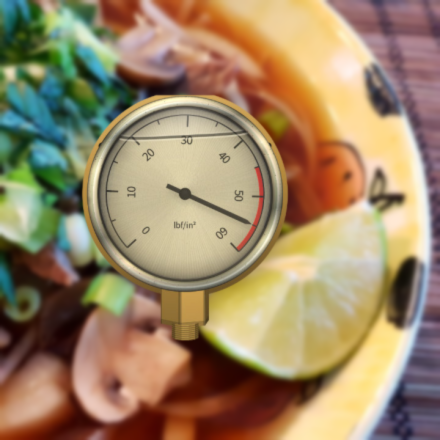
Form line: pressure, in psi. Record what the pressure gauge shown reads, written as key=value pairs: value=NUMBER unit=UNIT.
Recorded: value=55 unit=psi
